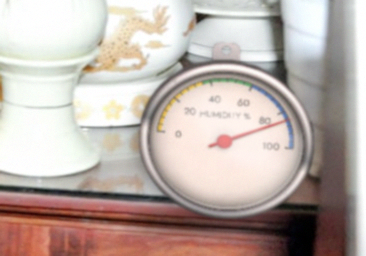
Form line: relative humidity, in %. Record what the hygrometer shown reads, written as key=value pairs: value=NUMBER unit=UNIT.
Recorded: value=84 unit=%
